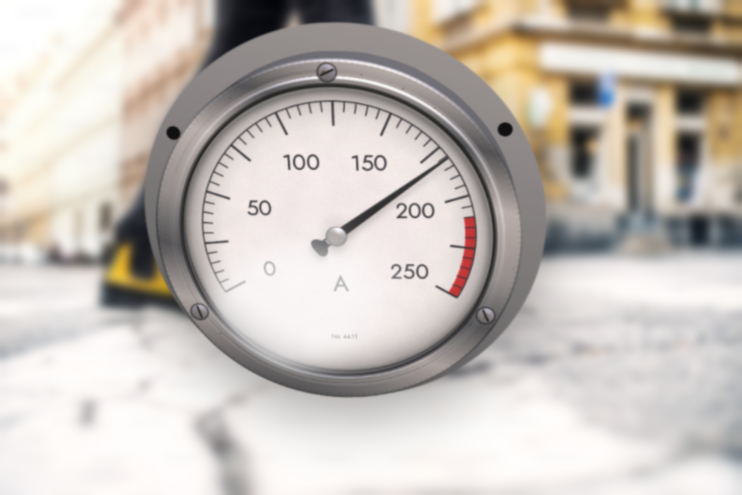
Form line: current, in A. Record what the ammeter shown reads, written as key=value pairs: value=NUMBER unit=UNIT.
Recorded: value=180 unit=A
